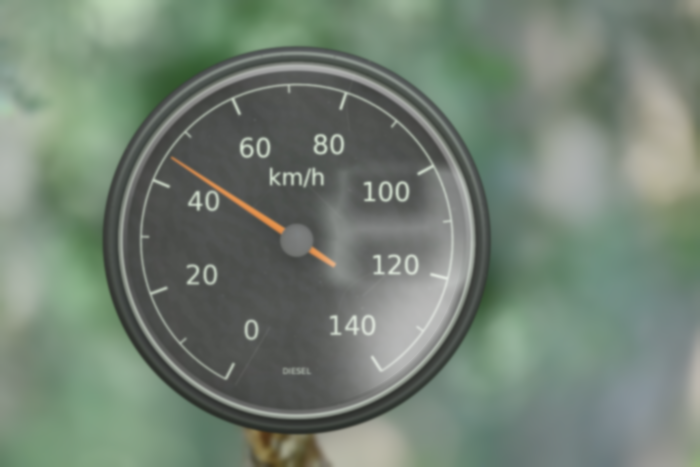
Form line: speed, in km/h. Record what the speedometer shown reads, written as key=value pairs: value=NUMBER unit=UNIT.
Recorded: value=45 unit=km/h
